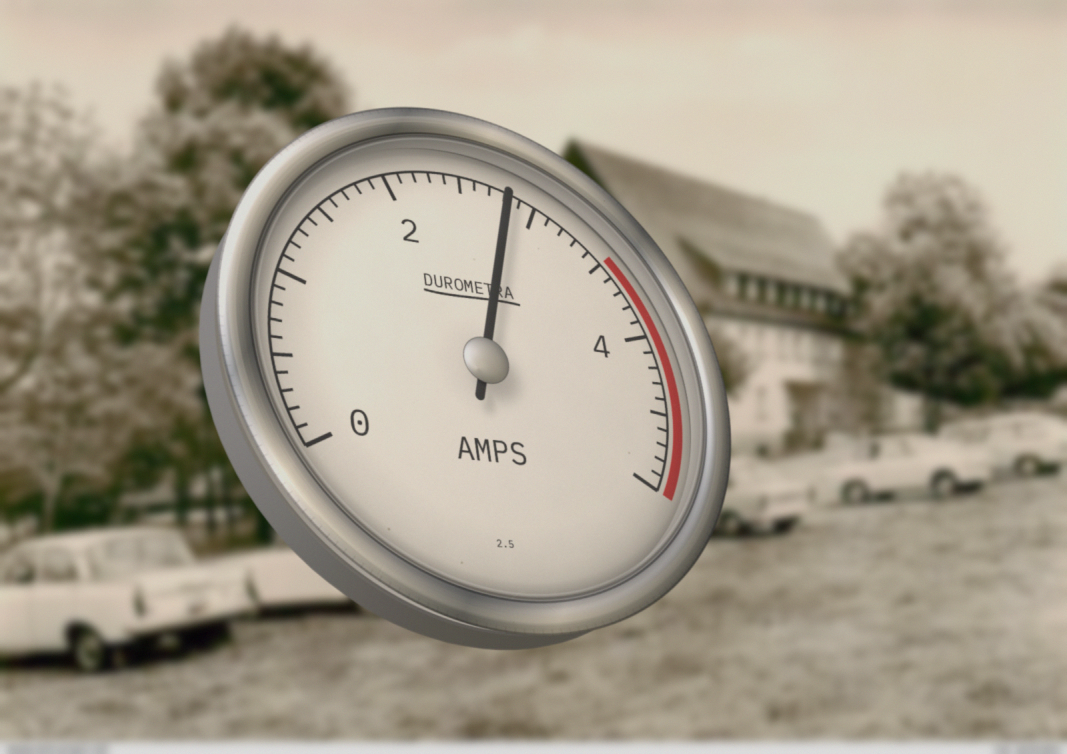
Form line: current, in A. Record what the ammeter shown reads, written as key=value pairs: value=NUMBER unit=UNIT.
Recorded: value=2.8 unit=A
